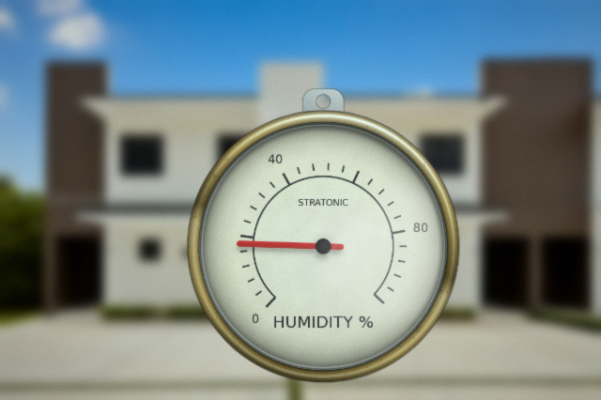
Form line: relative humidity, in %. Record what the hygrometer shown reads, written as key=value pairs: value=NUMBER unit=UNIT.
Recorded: value=18 unit=%
